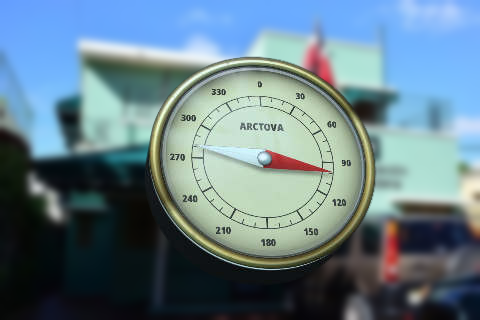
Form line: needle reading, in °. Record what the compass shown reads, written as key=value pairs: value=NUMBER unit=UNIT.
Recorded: value=100 unit=°
